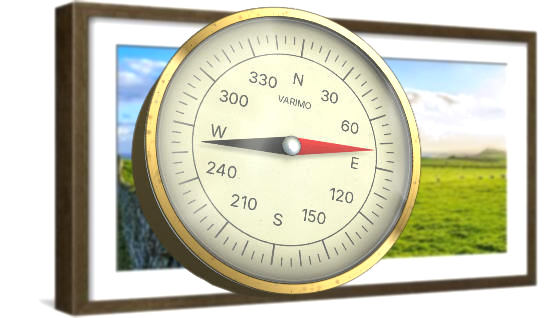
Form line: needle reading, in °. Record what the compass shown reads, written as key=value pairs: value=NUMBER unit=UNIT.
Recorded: value=80 unit=°
